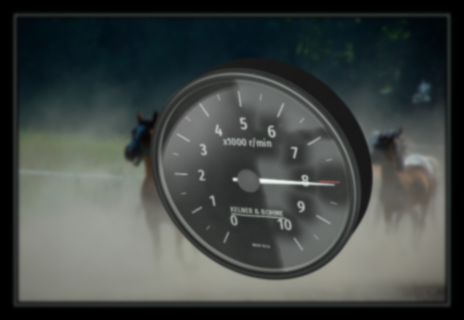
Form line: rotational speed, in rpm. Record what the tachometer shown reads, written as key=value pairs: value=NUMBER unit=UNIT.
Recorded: value=8000 unit=rpm
